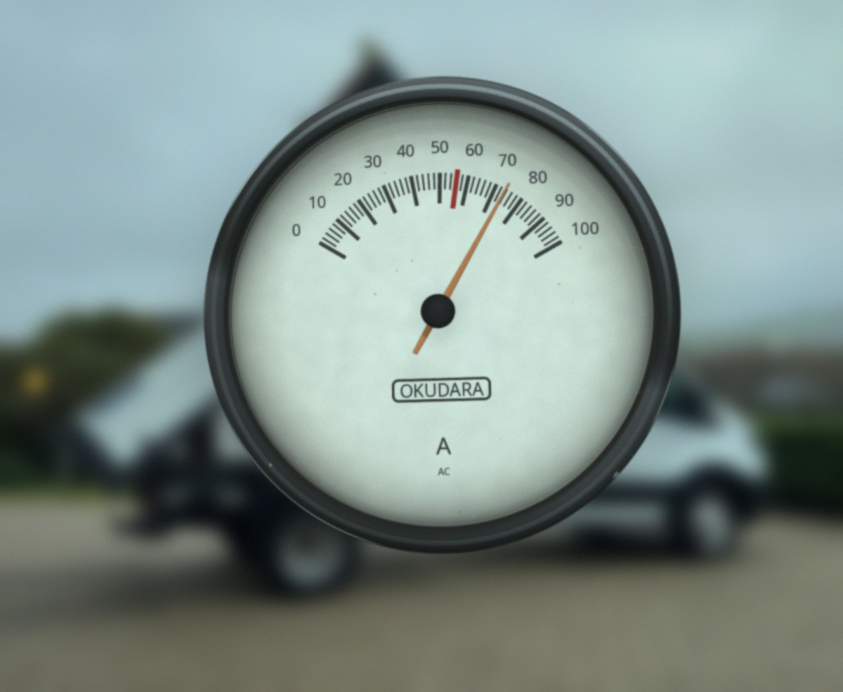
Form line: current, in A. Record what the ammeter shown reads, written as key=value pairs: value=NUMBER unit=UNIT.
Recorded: value=74 unit=A
